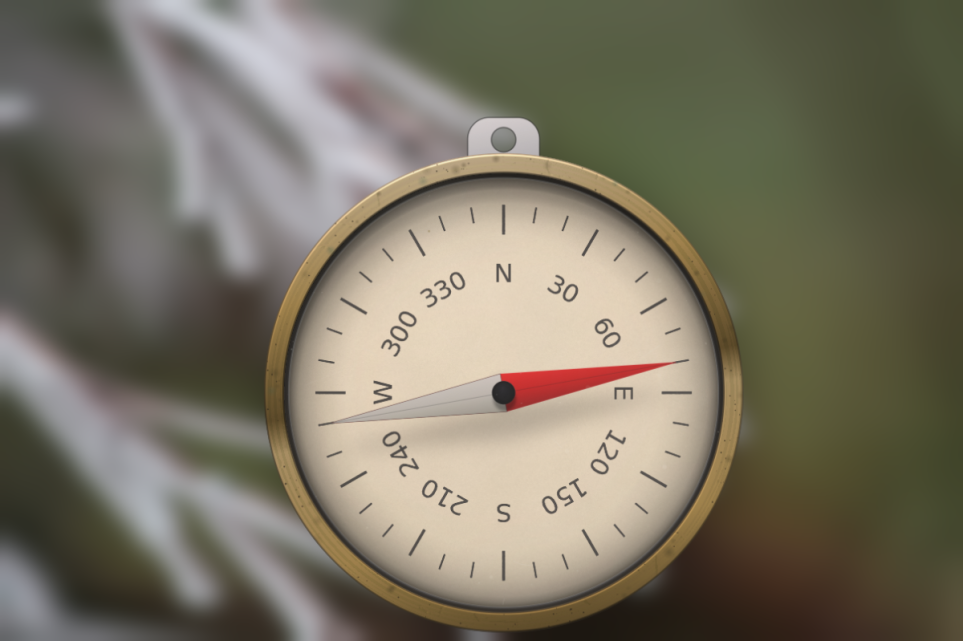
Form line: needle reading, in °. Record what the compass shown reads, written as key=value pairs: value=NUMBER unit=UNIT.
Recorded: value=80 unit=°
